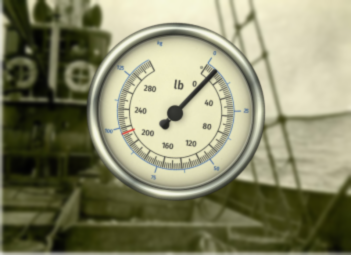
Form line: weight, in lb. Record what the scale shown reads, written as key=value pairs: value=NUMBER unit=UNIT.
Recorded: value=10 unit=lb
